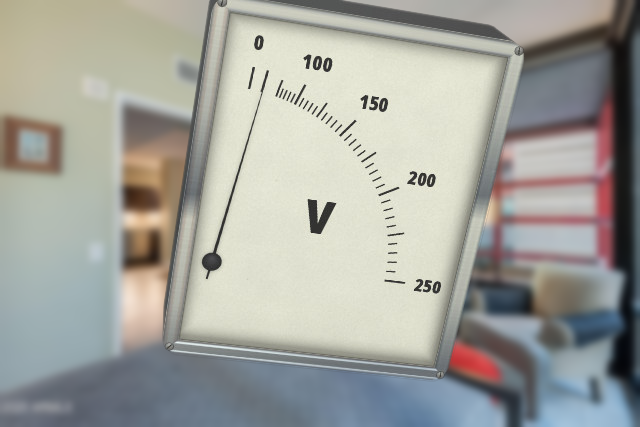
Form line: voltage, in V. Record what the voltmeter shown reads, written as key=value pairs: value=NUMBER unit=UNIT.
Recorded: value=50 unit=V
